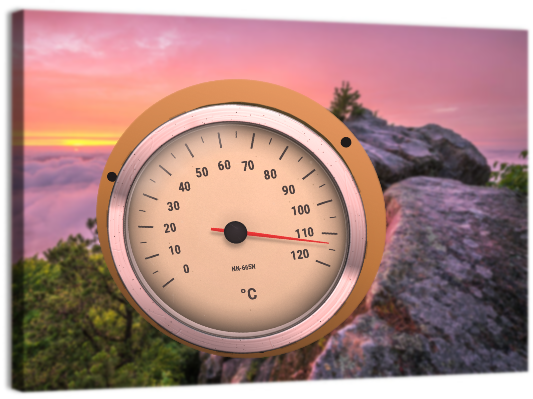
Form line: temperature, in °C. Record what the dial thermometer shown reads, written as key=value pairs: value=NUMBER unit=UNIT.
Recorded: value=112.5 unit=°C
